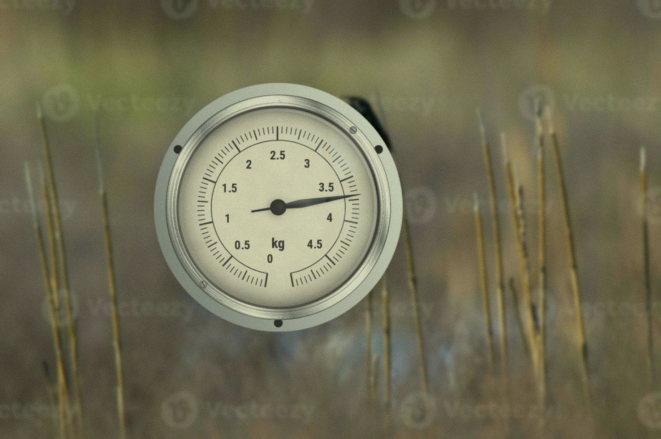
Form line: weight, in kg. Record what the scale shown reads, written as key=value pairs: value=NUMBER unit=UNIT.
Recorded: value=3.7 unit=kg
